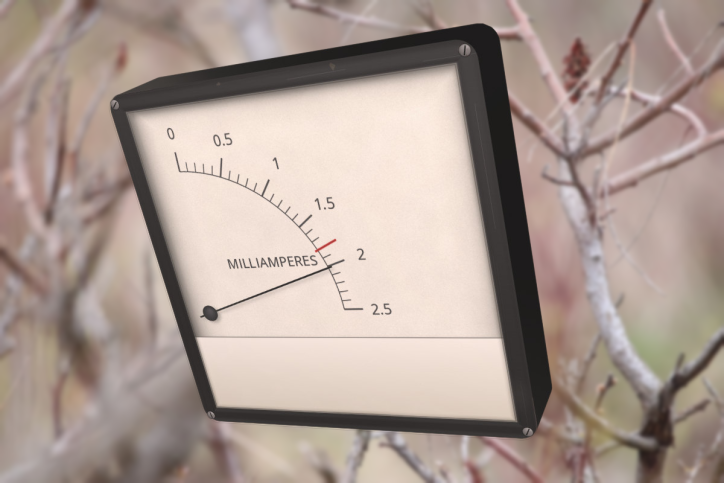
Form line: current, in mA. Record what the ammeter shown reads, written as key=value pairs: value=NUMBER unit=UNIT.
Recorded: value=2 unit=mA
